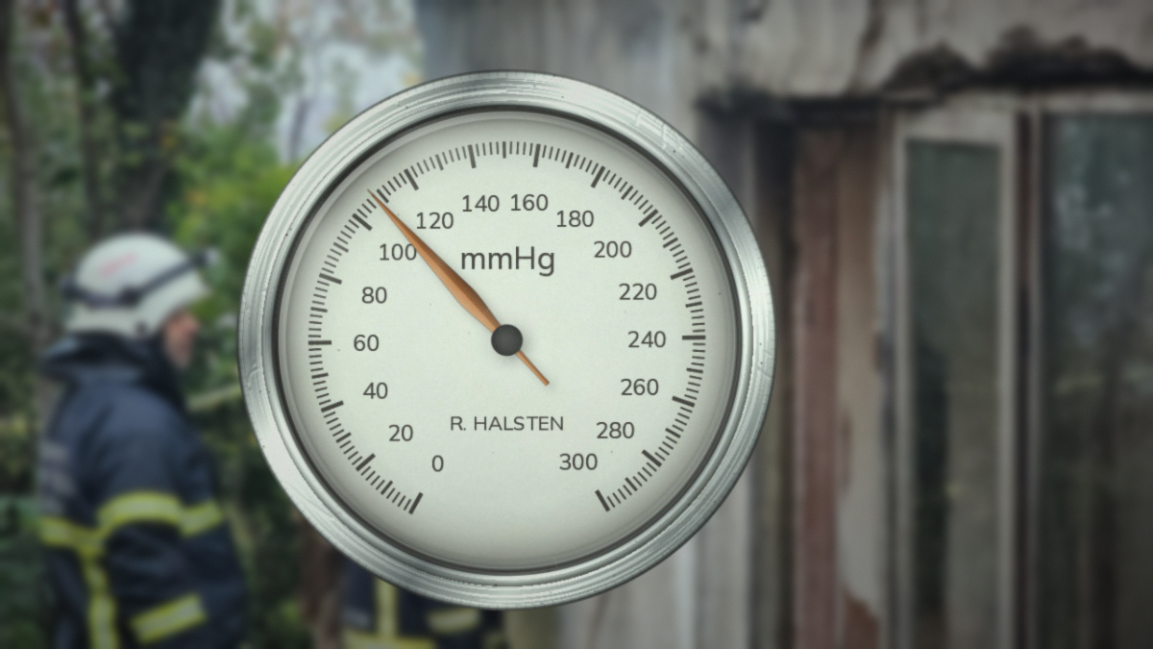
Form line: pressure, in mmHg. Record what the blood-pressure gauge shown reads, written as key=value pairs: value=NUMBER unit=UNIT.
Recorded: value=108 unit=mmHg
